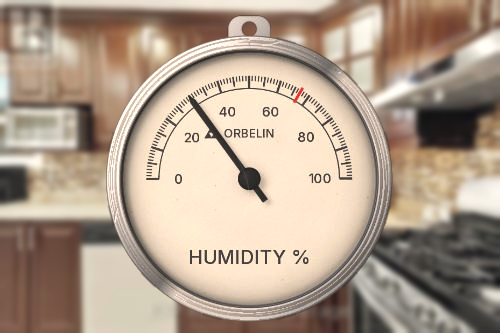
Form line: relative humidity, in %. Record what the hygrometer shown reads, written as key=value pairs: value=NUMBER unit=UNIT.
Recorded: value=30 unit=%
